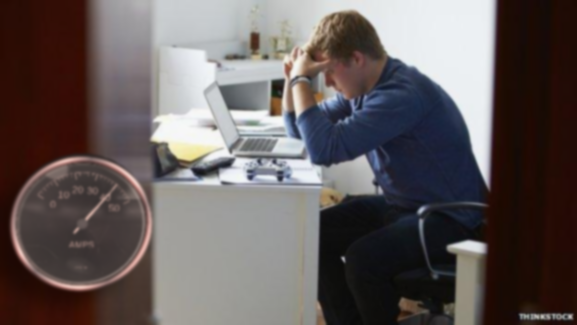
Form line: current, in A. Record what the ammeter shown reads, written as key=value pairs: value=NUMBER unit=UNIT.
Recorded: value=40 unit=A
